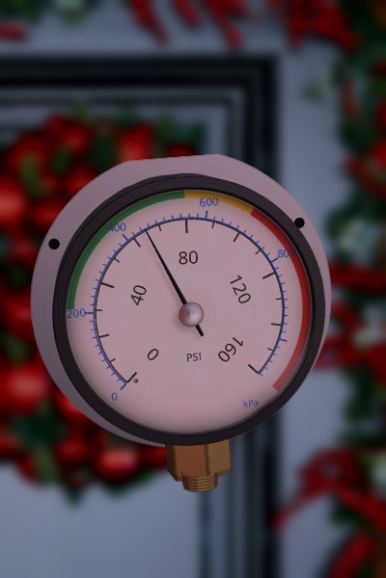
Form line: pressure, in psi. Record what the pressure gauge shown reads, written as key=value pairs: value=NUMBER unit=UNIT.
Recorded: value=65 unit=psi
